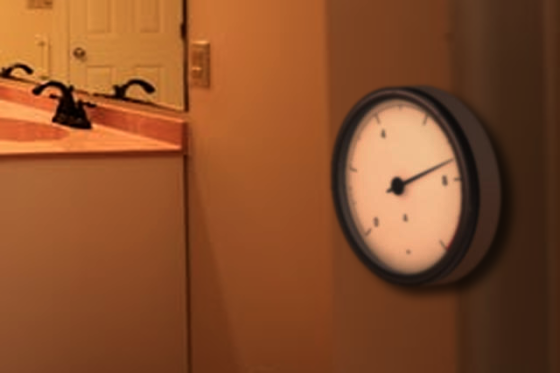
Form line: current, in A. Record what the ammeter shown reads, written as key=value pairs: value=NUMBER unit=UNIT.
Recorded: value=7.5 unit=A
